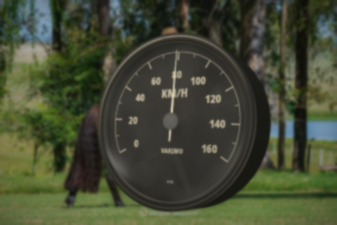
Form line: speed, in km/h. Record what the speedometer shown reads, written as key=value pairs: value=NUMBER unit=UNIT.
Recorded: value=80 unit=km/h
